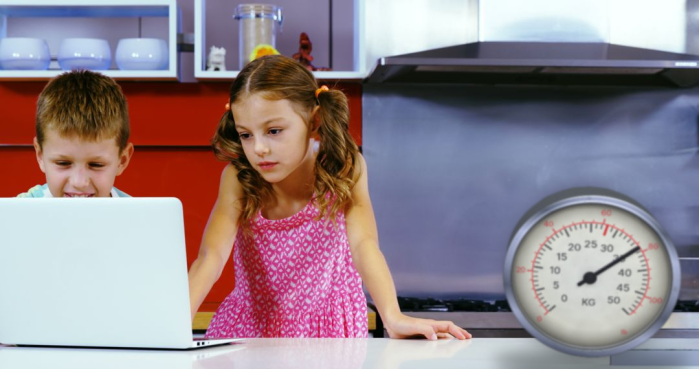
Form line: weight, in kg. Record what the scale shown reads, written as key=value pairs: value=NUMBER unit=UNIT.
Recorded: value=35 unit=kg
